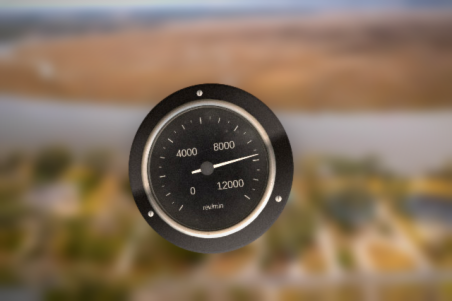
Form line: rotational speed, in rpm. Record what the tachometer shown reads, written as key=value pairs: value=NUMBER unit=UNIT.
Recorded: value=9750 unit=rpm
